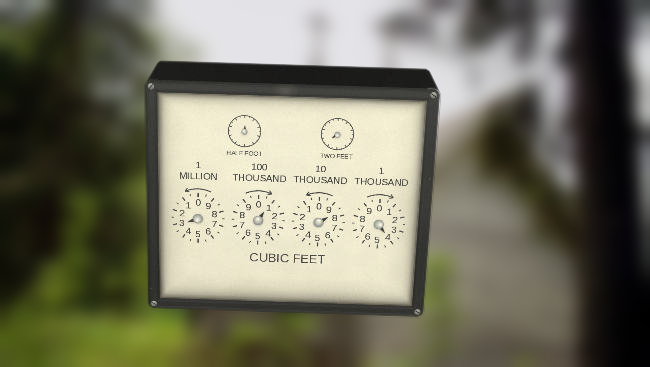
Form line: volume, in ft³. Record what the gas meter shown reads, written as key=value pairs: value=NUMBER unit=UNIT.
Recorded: value=308400 unit=ft³
